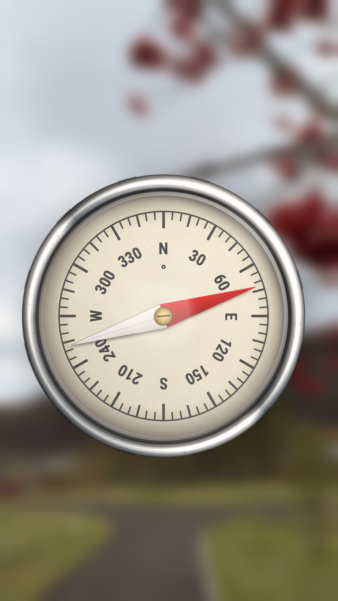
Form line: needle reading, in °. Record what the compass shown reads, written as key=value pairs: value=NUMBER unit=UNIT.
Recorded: value=72.5 unit=°
